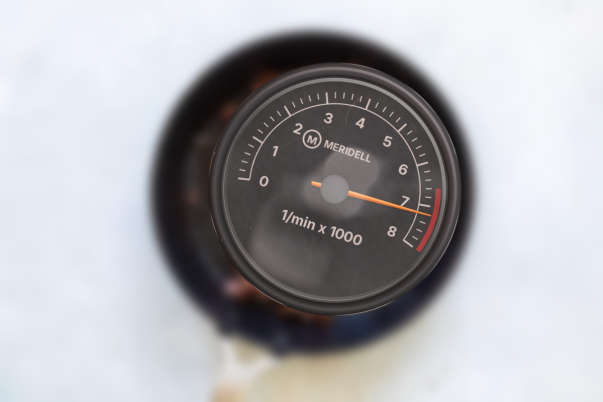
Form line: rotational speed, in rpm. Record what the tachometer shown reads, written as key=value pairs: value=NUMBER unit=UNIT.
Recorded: value=7200 unit=rpm
